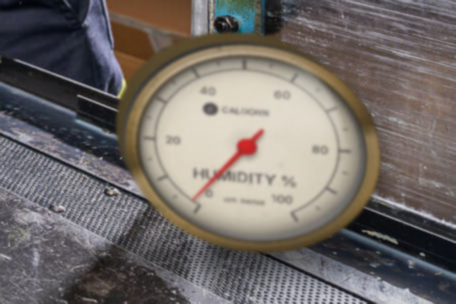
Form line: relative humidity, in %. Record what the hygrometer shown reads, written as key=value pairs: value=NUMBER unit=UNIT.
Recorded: value=2.5 unit=%
